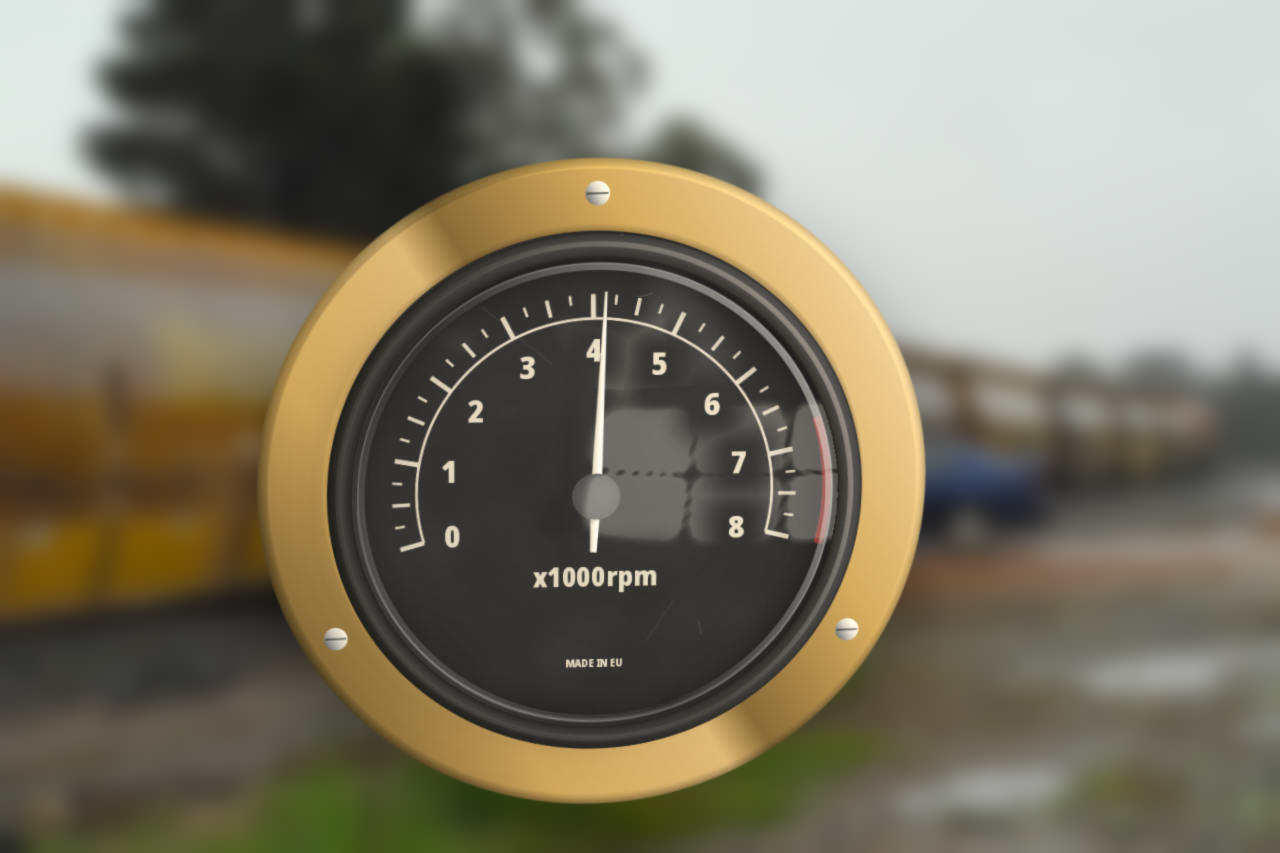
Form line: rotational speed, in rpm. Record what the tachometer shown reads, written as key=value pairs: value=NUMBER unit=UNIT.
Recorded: value=4125 unit=rpm
